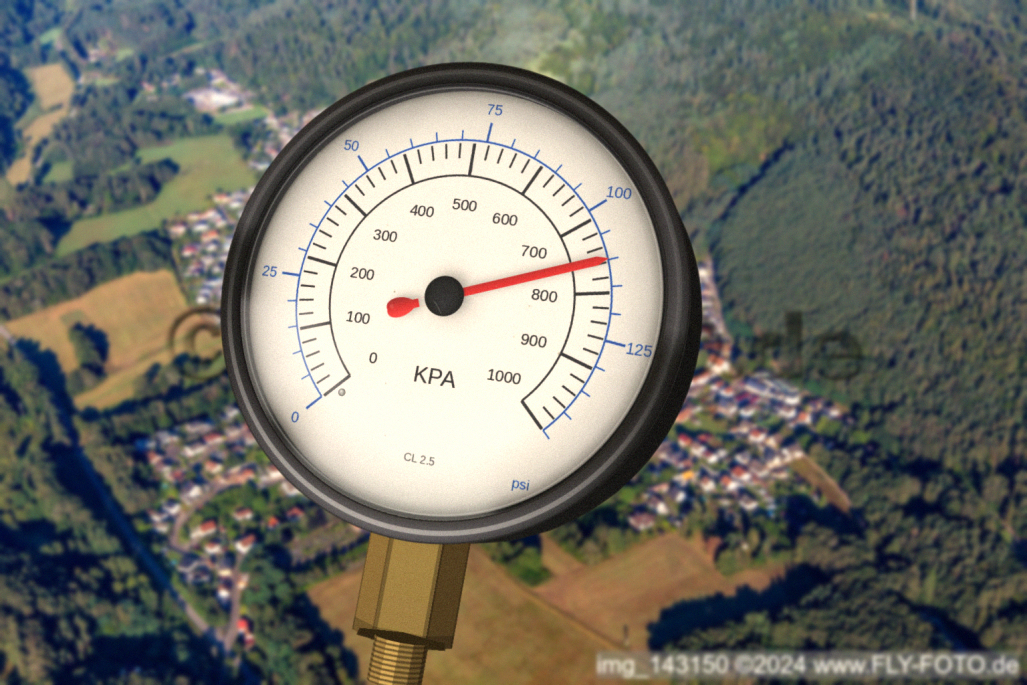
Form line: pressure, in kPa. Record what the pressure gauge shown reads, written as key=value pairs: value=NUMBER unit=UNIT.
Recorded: value=760 unit=kPa
